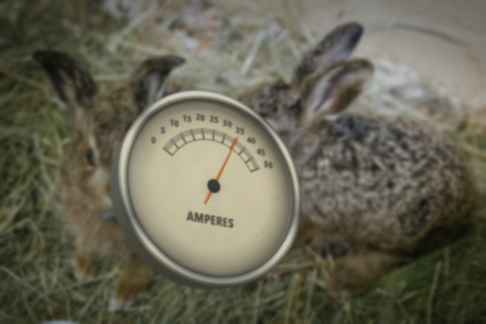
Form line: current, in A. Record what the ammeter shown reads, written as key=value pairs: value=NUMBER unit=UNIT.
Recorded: value=35 unit=A
